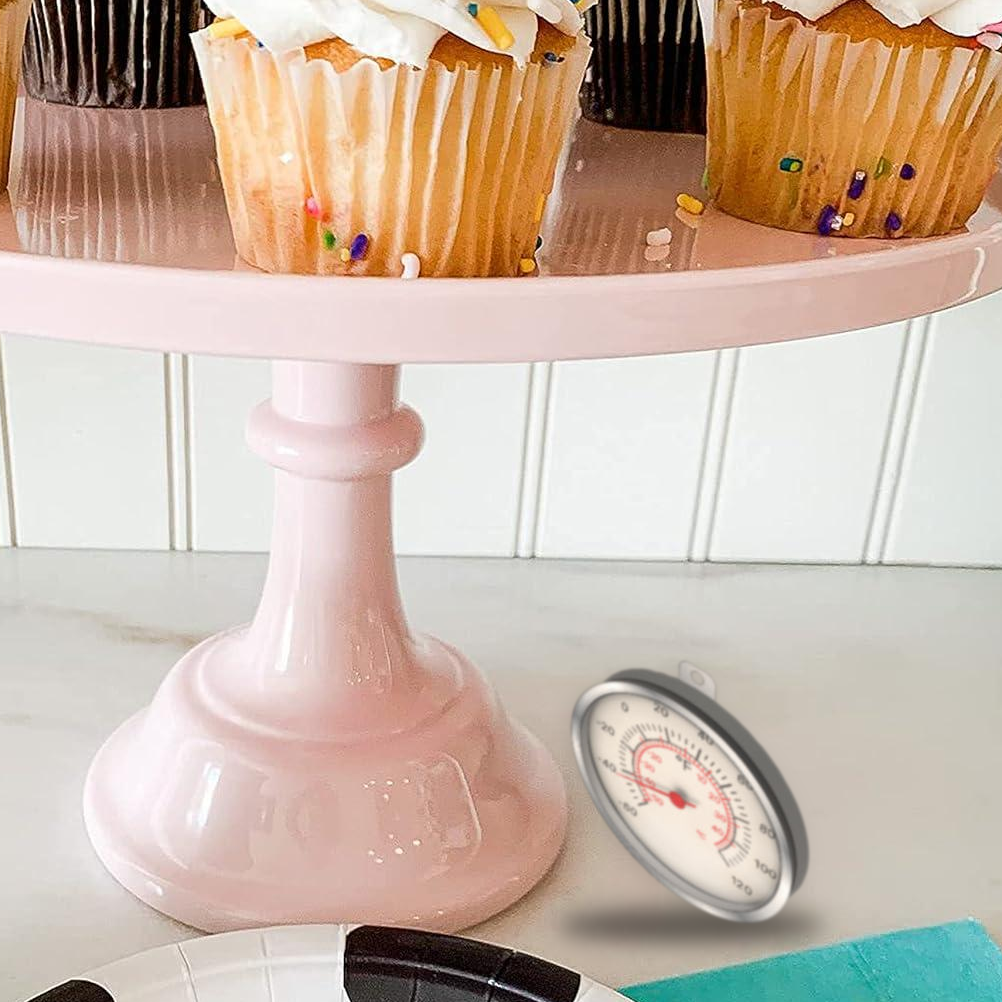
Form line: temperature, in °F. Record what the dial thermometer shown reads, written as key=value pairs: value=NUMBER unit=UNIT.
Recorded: value=-40 unit=°F
